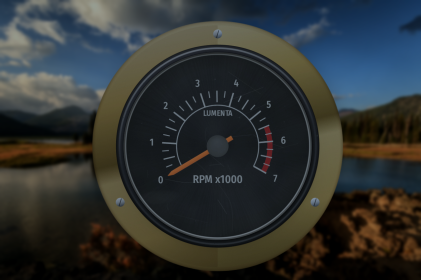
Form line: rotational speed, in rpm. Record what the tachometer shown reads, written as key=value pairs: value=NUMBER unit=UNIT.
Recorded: value=0 unit=rpm
